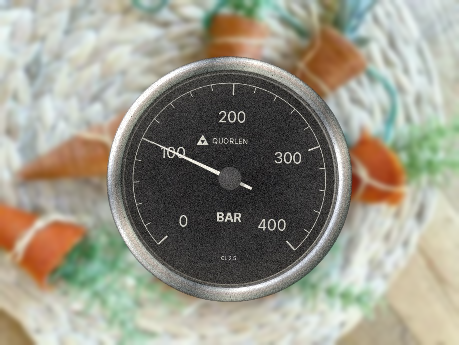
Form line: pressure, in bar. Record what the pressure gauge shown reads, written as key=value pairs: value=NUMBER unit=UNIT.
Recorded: value=100 unit=bar
